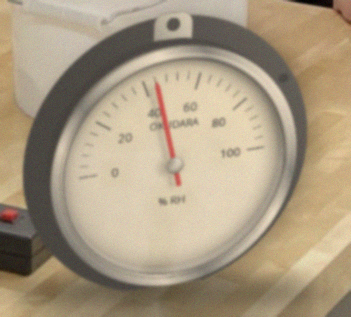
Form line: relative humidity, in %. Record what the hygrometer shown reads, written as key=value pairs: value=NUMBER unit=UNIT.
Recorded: value=44 unit=%
